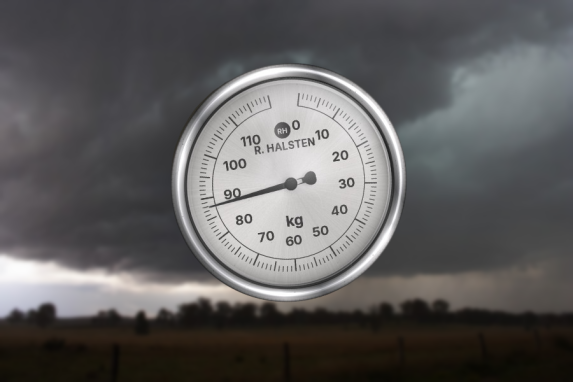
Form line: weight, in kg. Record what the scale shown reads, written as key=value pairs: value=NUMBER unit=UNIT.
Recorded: value=88 unit=kg
